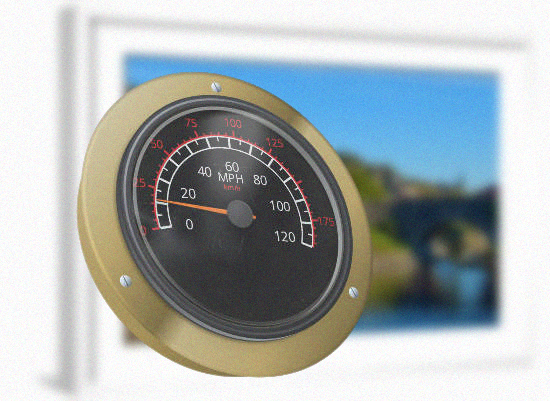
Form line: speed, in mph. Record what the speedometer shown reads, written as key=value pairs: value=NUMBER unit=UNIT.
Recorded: value=10 unit=mph
